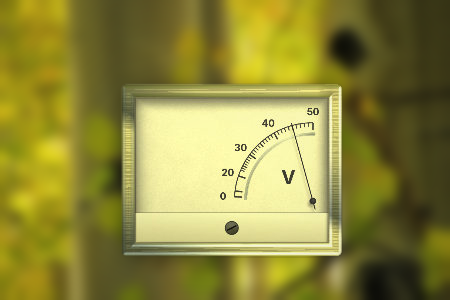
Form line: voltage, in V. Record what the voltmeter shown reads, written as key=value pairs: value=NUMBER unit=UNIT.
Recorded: value=45 unit=V
